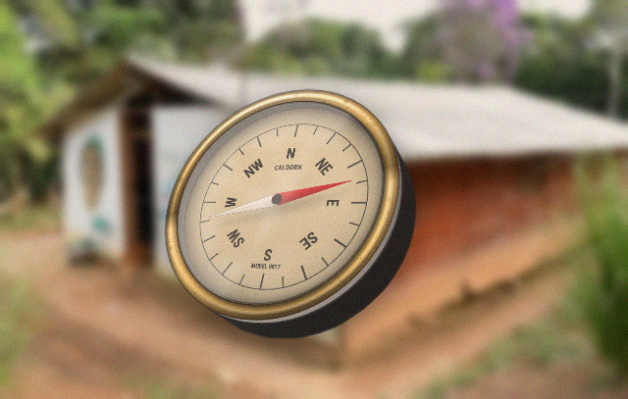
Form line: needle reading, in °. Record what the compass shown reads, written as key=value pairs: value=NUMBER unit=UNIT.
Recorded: value=75 unit=°
